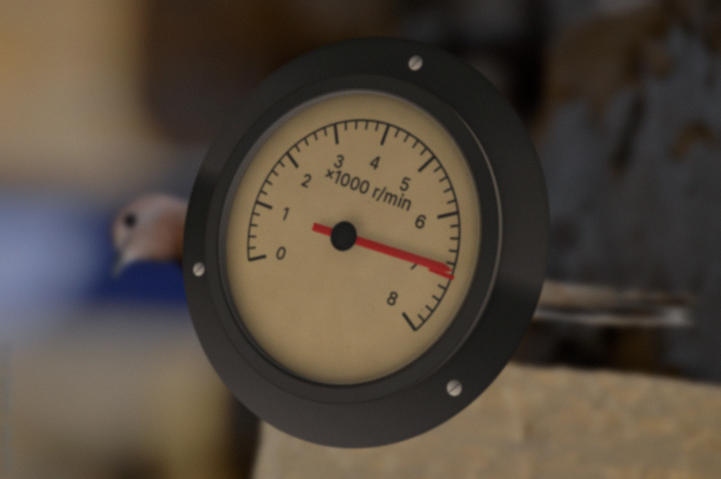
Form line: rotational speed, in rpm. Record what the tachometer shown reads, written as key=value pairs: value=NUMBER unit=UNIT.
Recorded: value=6900 unit=rpm
